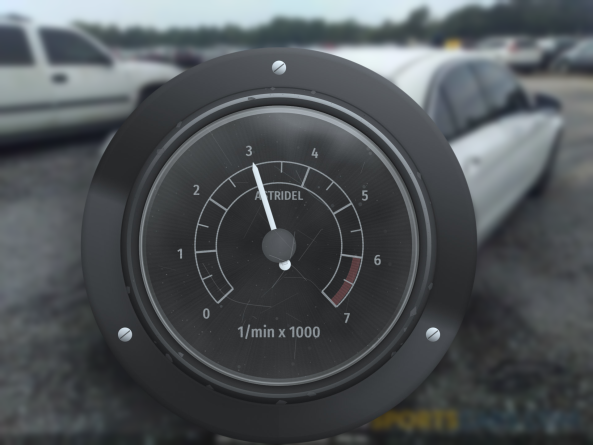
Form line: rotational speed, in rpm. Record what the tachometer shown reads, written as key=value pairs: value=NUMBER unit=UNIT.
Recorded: value=3000 unit=rpm
